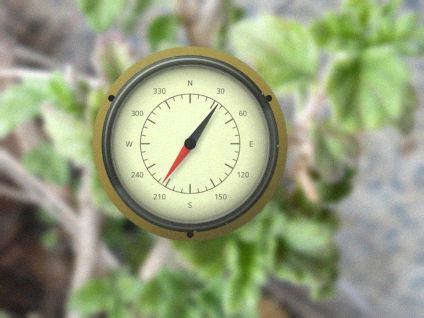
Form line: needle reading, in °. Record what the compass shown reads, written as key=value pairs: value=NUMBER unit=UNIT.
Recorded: value=215 unit=°
